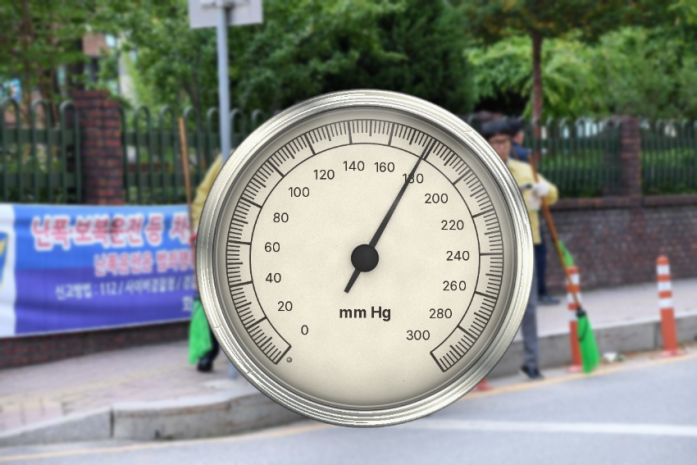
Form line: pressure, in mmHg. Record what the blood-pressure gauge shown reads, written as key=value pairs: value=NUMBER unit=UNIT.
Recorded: value=178 unit=mmHg
